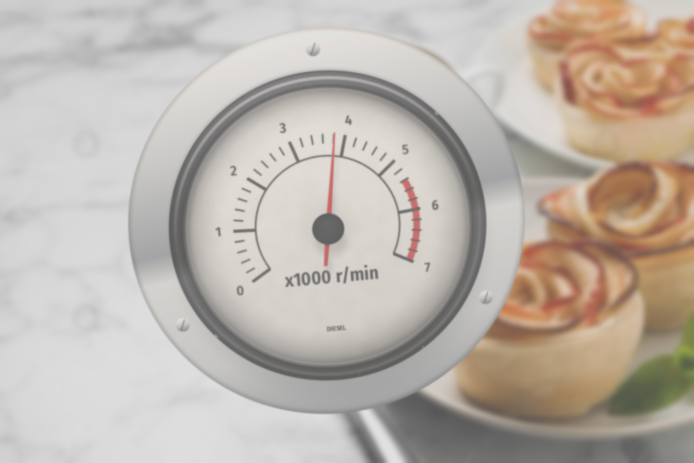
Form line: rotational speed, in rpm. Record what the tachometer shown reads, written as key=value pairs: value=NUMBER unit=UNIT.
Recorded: value=3800 unit=rpm
